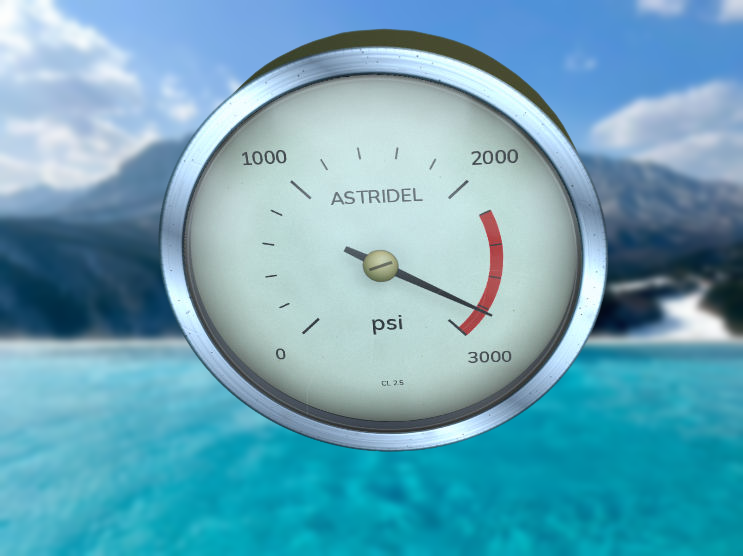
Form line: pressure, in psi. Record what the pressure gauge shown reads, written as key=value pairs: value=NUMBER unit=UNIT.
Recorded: value=2800 unit=psi
